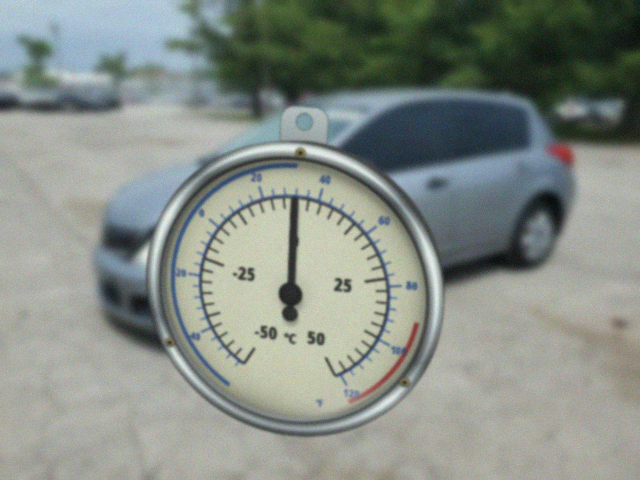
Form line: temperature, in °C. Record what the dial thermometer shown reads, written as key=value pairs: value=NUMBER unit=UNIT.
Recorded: value=0 unit=°C
